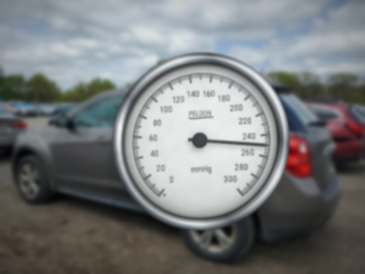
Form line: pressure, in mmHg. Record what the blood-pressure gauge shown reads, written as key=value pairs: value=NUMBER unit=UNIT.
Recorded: value=250 unit=mmHg
